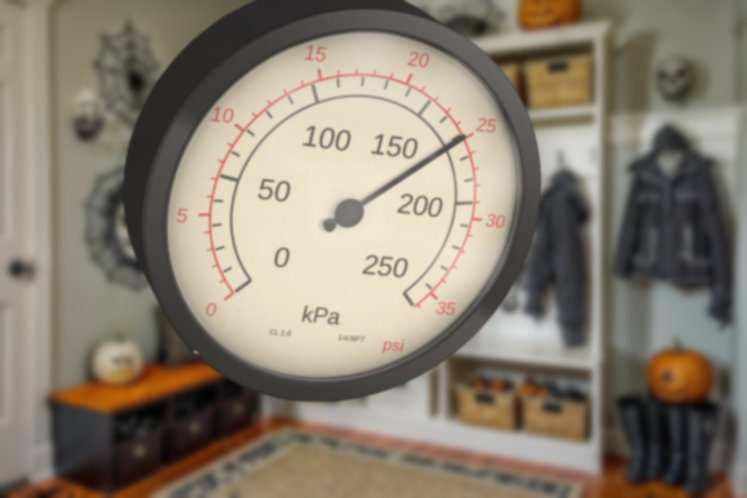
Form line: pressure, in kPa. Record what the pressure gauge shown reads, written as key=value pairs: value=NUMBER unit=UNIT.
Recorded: value=170 unit=kPa
